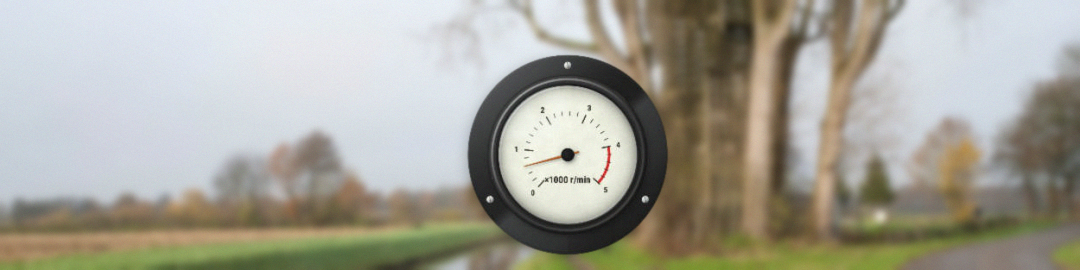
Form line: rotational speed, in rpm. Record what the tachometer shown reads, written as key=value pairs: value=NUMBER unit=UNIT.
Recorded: value=600 unit=rpm
